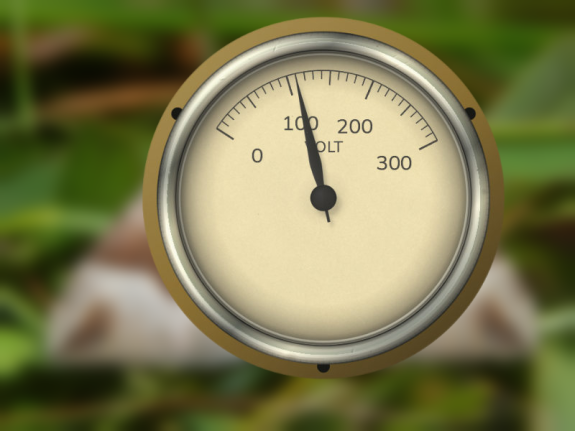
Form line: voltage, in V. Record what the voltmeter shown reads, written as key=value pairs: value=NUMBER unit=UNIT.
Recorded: value=110 unit=V
